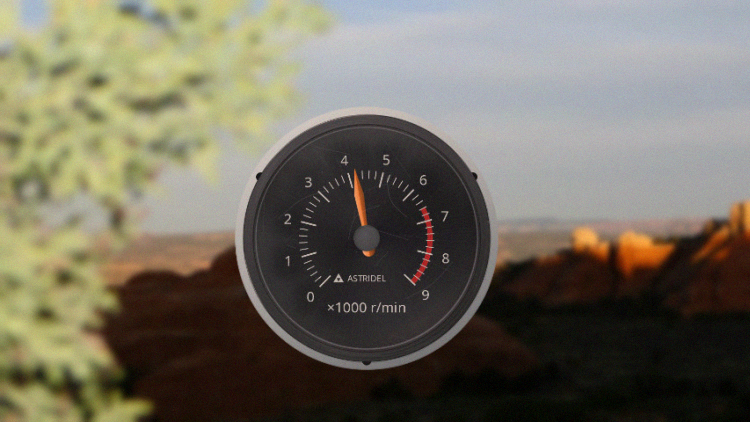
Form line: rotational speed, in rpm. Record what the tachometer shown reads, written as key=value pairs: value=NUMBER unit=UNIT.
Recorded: value=4200 unit=rpm
